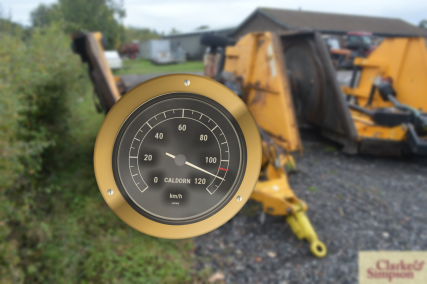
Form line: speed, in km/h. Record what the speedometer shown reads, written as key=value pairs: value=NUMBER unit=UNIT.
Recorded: value=110 unit=km/h
